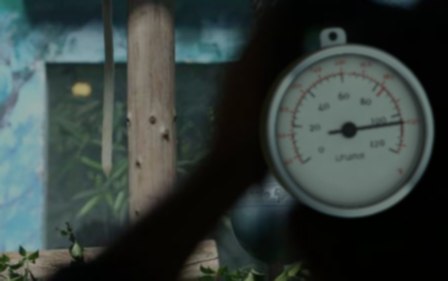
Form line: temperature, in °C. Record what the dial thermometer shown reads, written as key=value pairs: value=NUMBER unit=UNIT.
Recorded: value=104 unit=°C
